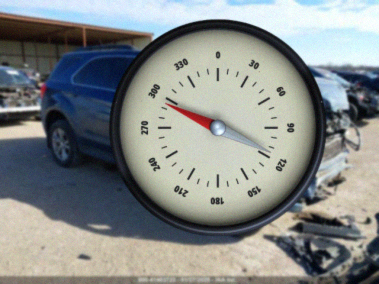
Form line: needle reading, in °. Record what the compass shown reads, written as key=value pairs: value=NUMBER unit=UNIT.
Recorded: value=295 unit=°
